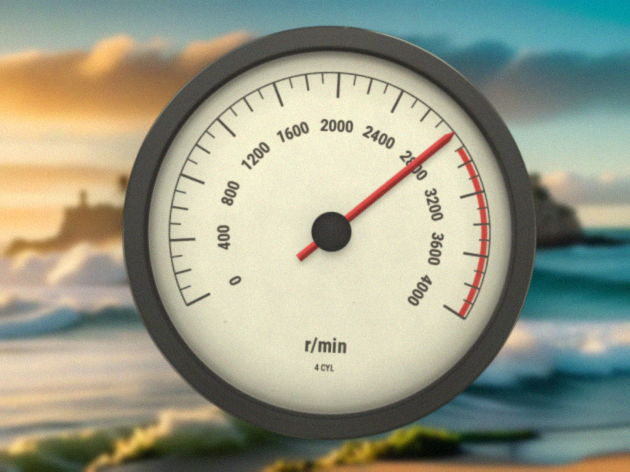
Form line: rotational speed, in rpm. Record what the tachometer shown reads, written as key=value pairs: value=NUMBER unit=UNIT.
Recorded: value=2800 unit=rpm
